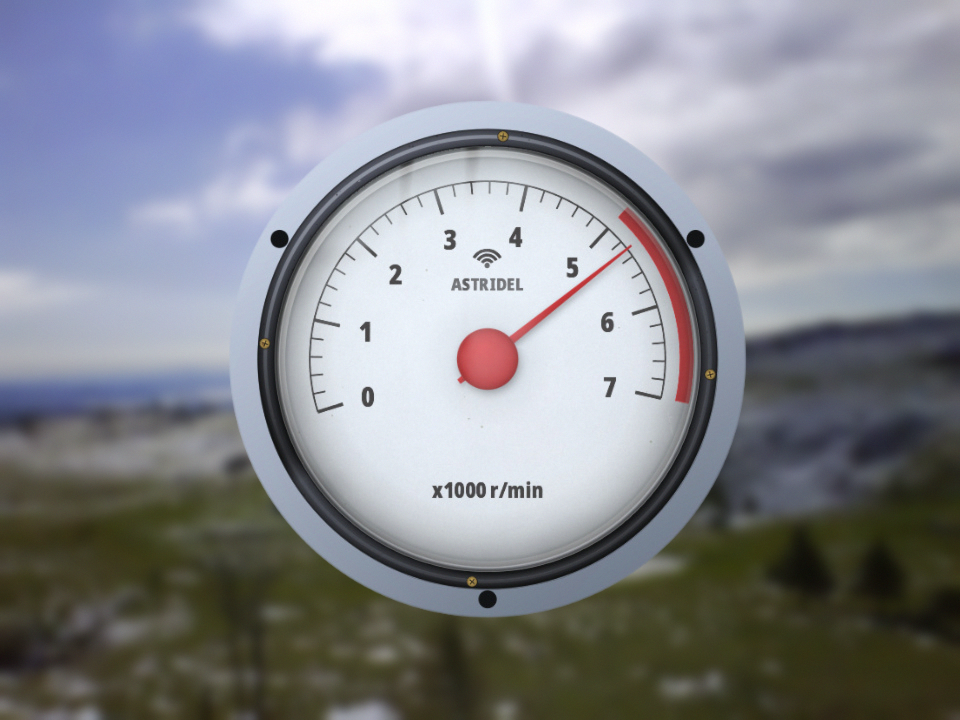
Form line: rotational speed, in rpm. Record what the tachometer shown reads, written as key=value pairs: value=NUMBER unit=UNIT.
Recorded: value=5300 unit=rpm
